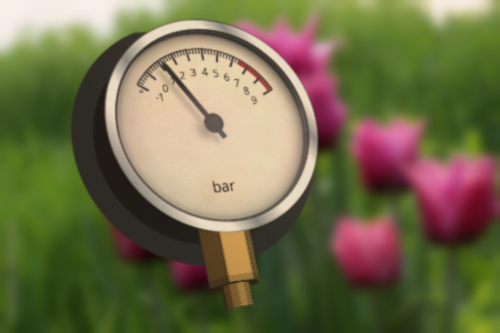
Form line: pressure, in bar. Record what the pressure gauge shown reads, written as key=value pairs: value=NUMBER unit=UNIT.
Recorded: value=1 unit=bar
